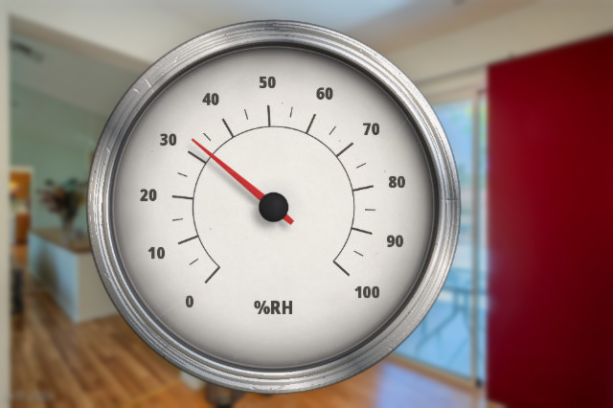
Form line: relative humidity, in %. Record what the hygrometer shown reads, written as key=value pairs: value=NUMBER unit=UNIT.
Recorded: value=32.5 unit=%
